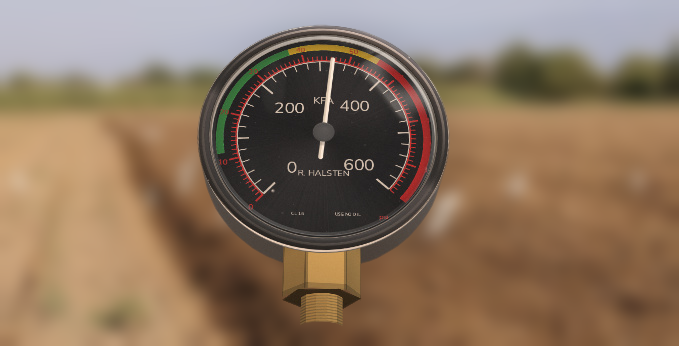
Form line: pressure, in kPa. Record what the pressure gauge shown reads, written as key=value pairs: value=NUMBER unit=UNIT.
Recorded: value=320 unit=kPa
